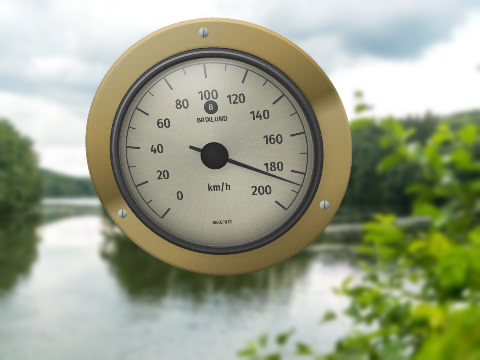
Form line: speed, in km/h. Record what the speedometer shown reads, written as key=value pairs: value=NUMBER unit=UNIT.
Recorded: value=185 unit=km/h
